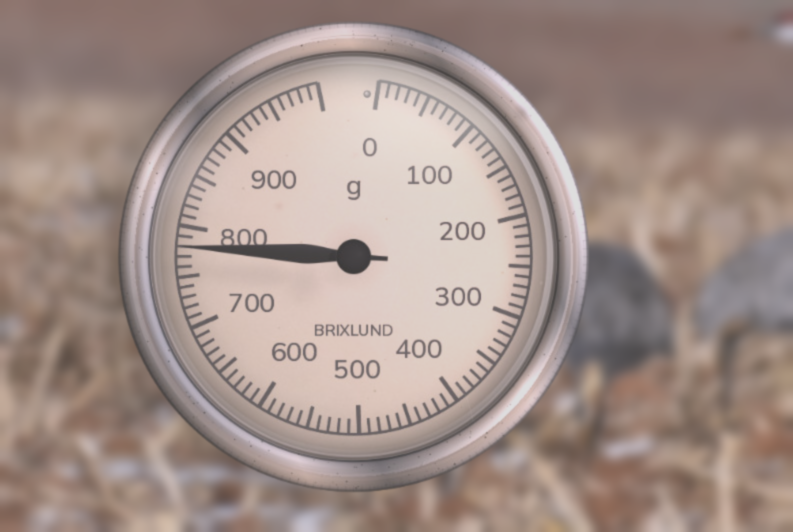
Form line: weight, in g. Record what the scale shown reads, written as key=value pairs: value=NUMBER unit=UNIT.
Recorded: value=780 unit=g
